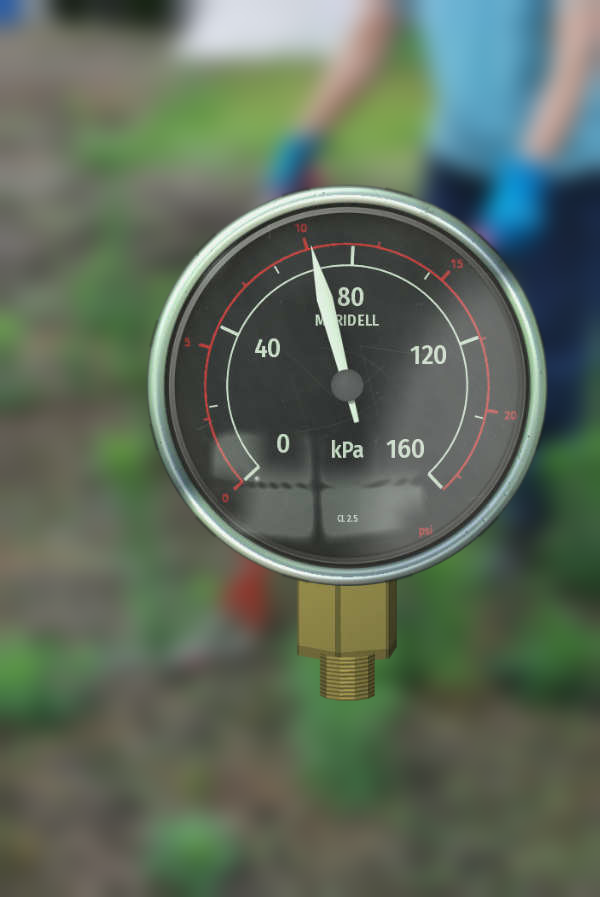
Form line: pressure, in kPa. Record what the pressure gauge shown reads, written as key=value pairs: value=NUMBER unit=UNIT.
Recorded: value=70 unit=kPa
